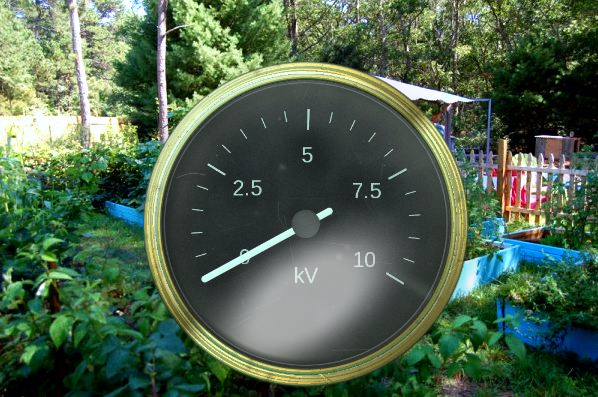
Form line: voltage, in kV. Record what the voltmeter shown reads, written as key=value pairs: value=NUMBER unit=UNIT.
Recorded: value=0 unit=kV
